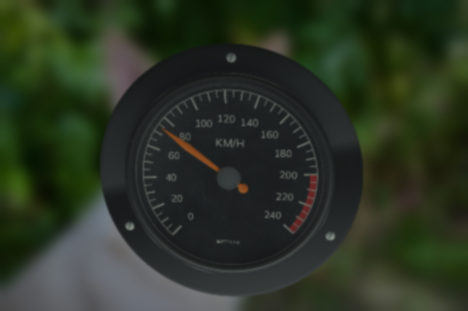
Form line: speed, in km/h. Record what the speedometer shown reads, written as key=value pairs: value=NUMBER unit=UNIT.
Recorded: value=75 unit=km/h
